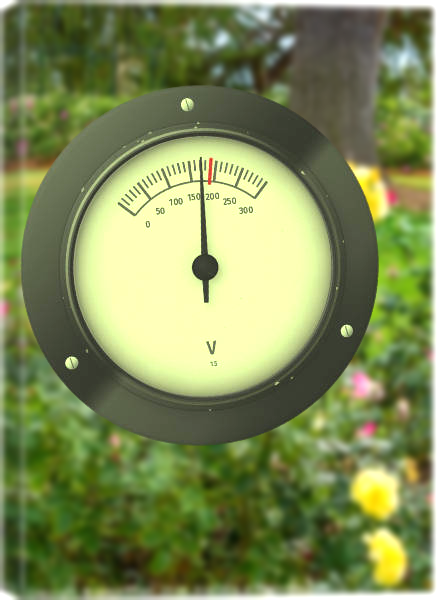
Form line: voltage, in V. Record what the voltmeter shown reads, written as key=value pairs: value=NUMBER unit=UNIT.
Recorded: value=170 unit=V
